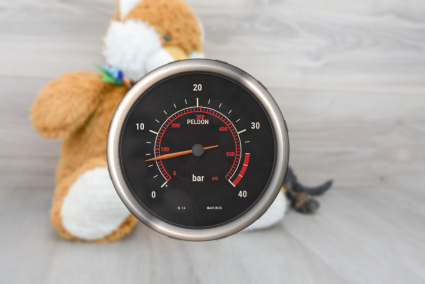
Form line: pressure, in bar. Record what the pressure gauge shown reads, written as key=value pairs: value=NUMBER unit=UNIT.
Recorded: value=5 unit=bar
